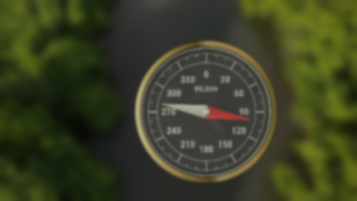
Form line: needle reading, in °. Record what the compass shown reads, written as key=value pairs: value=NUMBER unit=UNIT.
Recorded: value=100 unit=°
